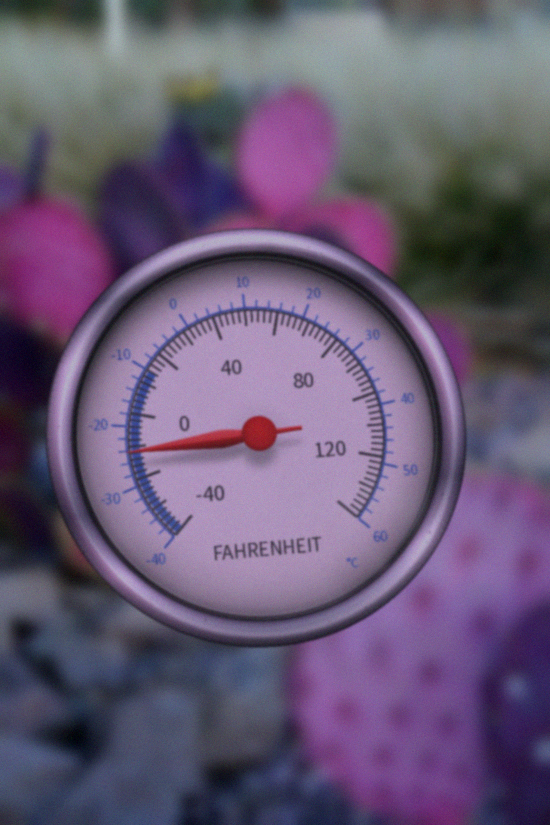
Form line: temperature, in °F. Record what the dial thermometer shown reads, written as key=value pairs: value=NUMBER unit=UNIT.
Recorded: value=-12 unit=°F
